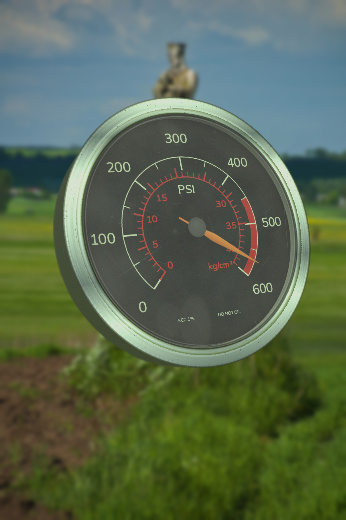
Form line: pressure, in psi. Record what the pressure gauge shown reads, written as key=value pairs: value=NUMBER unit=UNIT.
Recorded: value=575 unit=psi
